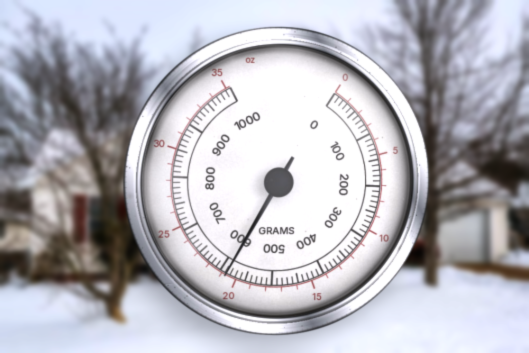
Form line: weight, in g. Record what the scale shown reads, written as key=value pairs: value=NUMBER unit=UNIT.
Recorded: value=590 unit=g
